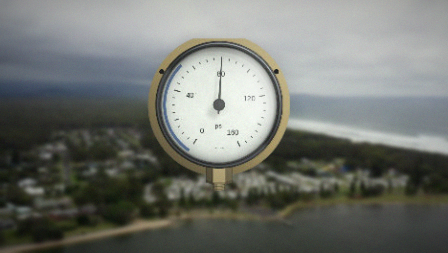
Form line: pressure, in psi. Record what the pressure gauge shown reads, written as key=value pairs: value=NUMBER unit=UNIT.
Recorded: value=80 unit=psi
